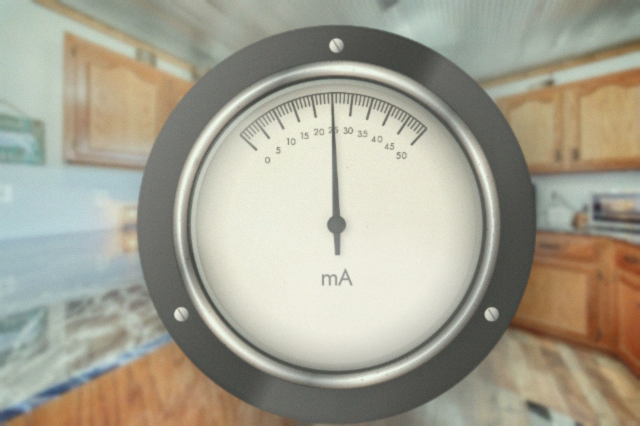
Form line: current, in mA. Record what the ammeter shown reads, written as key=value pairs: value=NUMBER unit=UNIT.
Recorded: value=25 unit=mA
